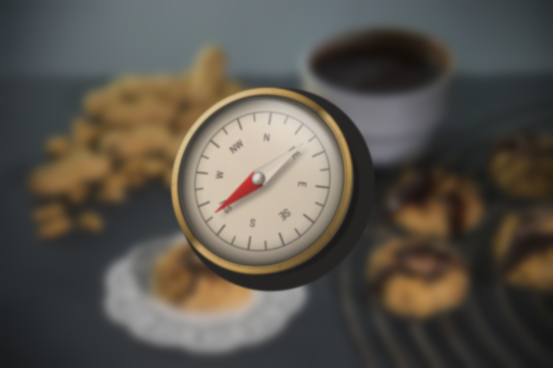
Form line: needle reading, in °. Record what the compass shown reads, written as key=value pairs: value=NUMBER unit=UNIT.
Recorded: value=225 unit=°
